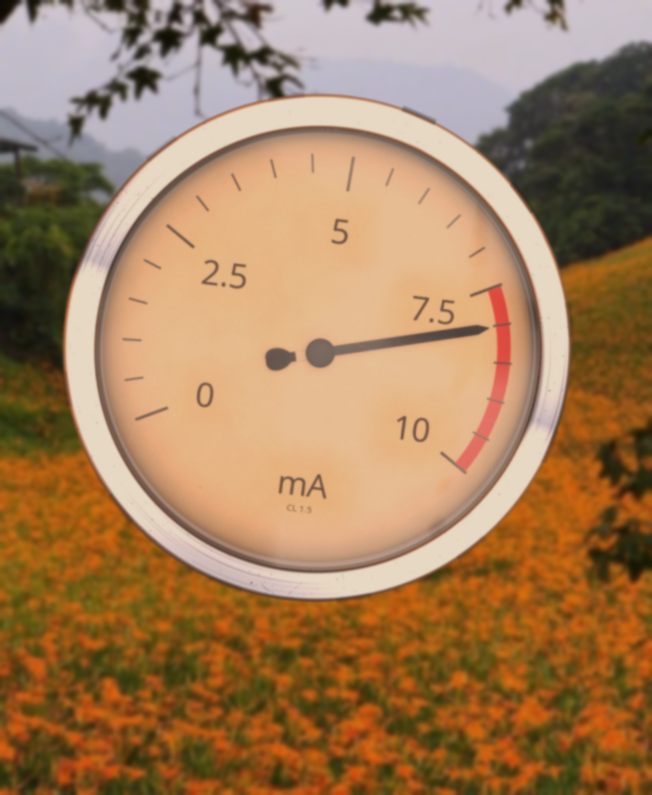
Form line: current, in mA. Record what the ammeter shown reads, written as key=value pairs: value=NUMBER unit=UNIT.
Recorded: value=8 unit=mA
